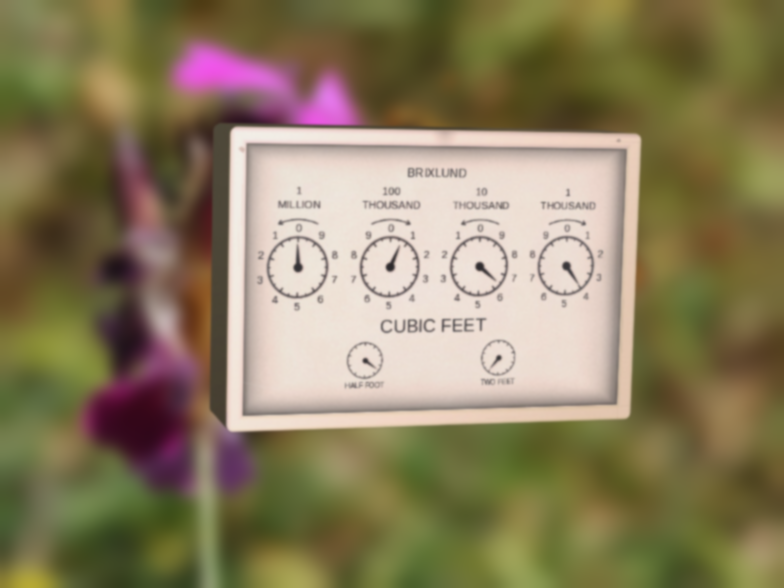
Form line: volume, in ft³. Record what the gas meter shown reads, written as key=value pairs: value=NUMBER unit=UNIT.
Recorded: value=6400 unit=ft³
